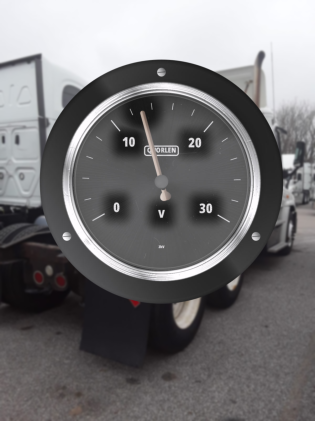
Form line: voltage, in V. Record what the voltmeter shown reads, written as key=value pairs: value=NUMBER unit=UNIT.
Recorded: value=13 unit=V
